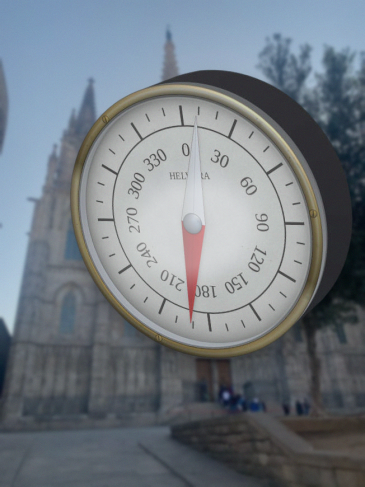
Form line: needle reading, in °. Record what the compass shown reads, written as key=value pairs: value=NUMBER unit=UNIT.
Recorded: value=190 unit=°
